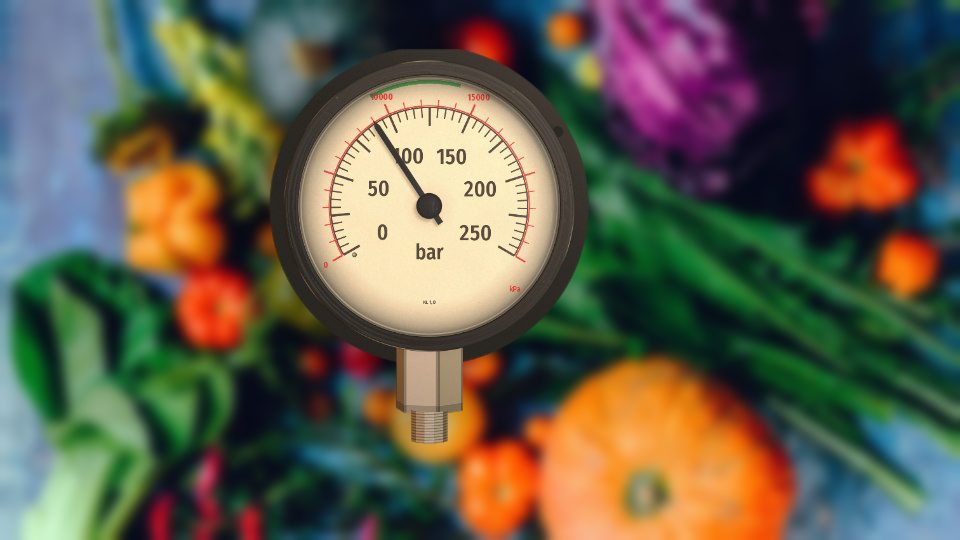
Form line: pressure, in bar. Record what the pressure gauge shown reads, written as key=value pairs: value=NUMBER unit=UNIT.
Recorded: value=90 unit=bar
